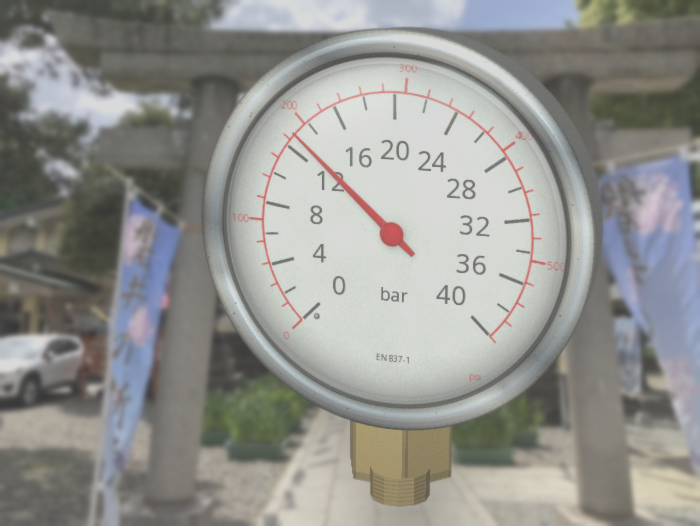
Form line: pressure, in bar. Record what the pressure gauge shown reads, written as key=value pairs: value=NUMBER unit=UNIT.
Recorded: value=13 unit=bar
